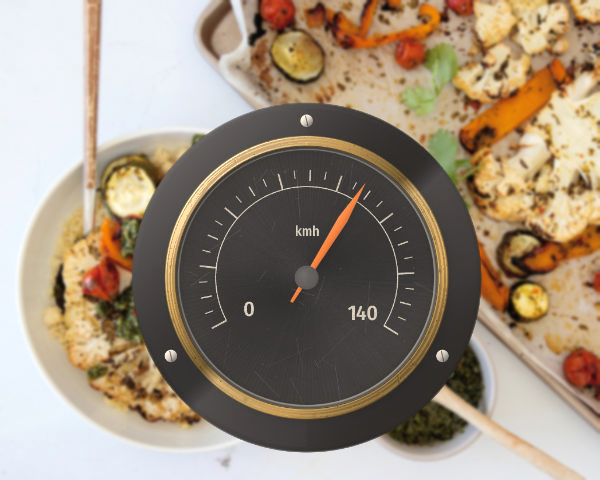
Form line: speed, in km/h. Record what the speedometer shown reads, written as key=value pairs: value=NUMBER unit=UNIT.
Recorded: value=87.5 unit=km/h
